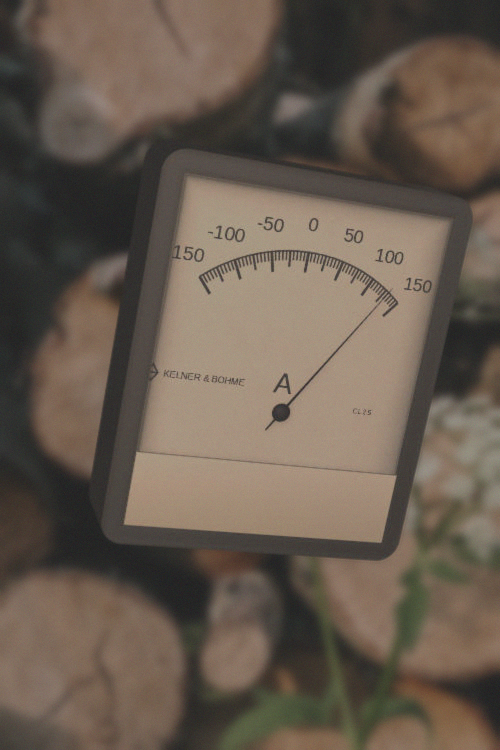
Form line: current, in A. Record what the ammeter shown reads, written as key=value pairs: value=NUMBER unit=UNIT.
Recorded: value=125 unit=A
